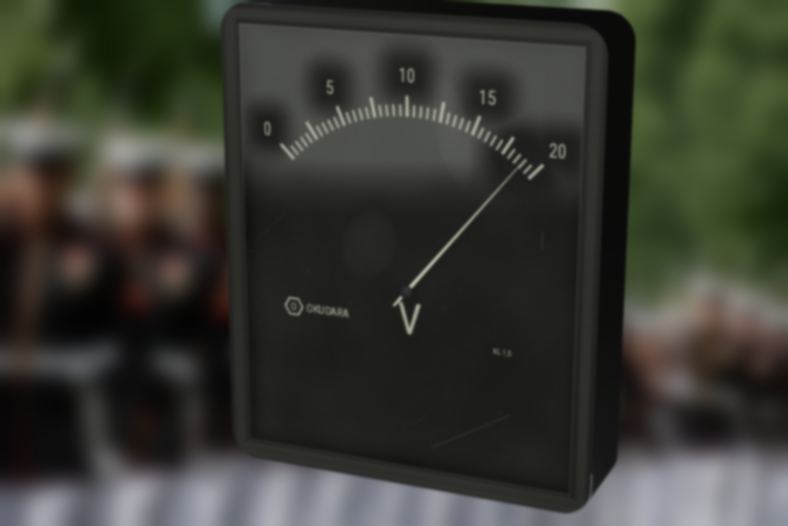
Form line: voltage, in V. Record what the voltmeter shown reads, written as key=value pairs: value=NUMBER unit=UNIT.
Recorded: value=19 unit=V
